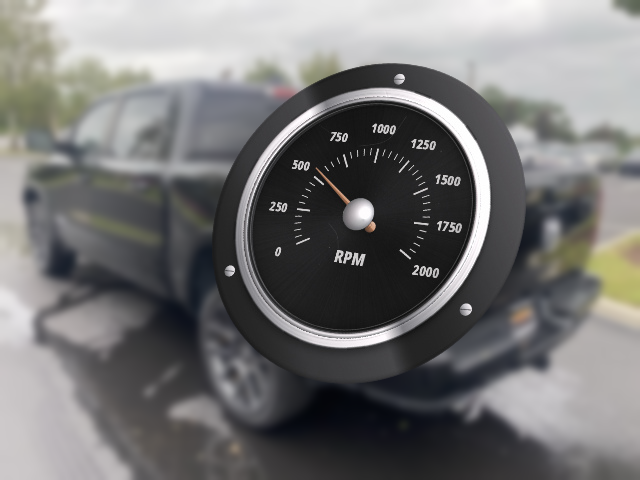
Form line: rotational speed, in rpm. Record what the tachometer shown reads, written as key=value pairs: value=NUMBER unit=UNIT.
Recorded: value=550 unit=rpm
